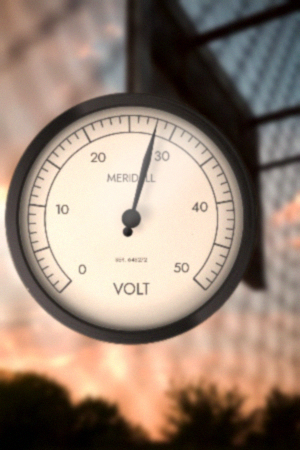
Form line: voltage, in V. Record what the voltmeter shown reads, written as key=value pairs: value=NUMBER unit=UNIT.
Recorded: value=28 unit=V
